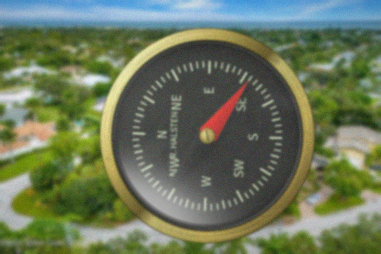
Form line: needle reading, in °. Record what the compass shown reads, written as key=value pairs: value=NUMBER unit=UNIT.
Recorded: value=125 unit=°
